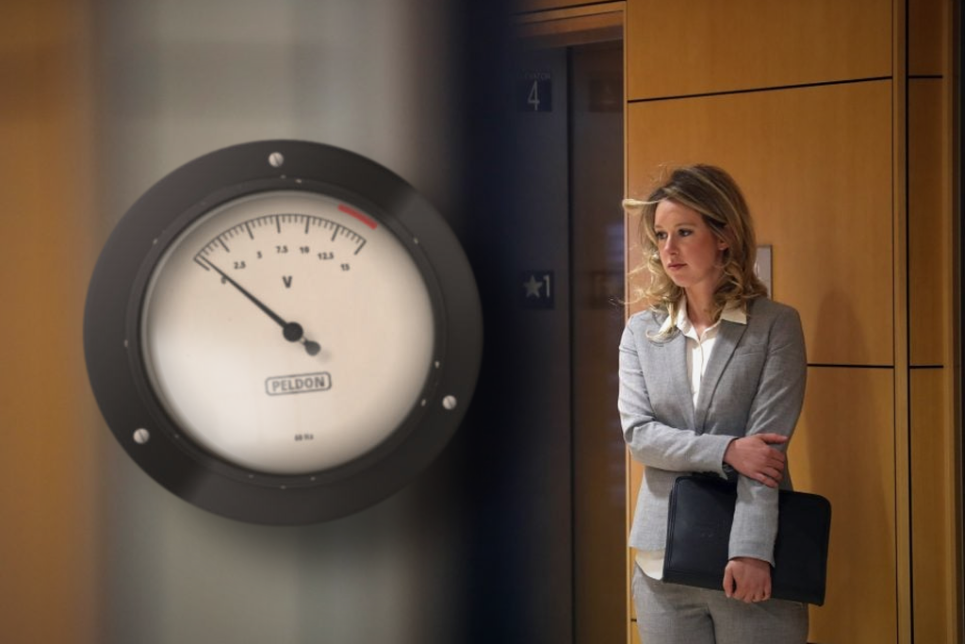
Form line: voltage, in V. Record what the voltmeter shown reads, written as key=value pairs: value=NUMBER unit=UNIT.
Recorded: value=0.5 unit=V
